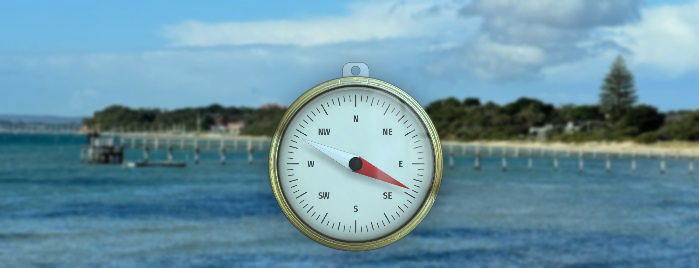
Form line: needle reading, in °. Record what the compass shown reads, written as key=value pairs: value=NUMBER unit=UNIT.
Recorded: value=115 unit=°
